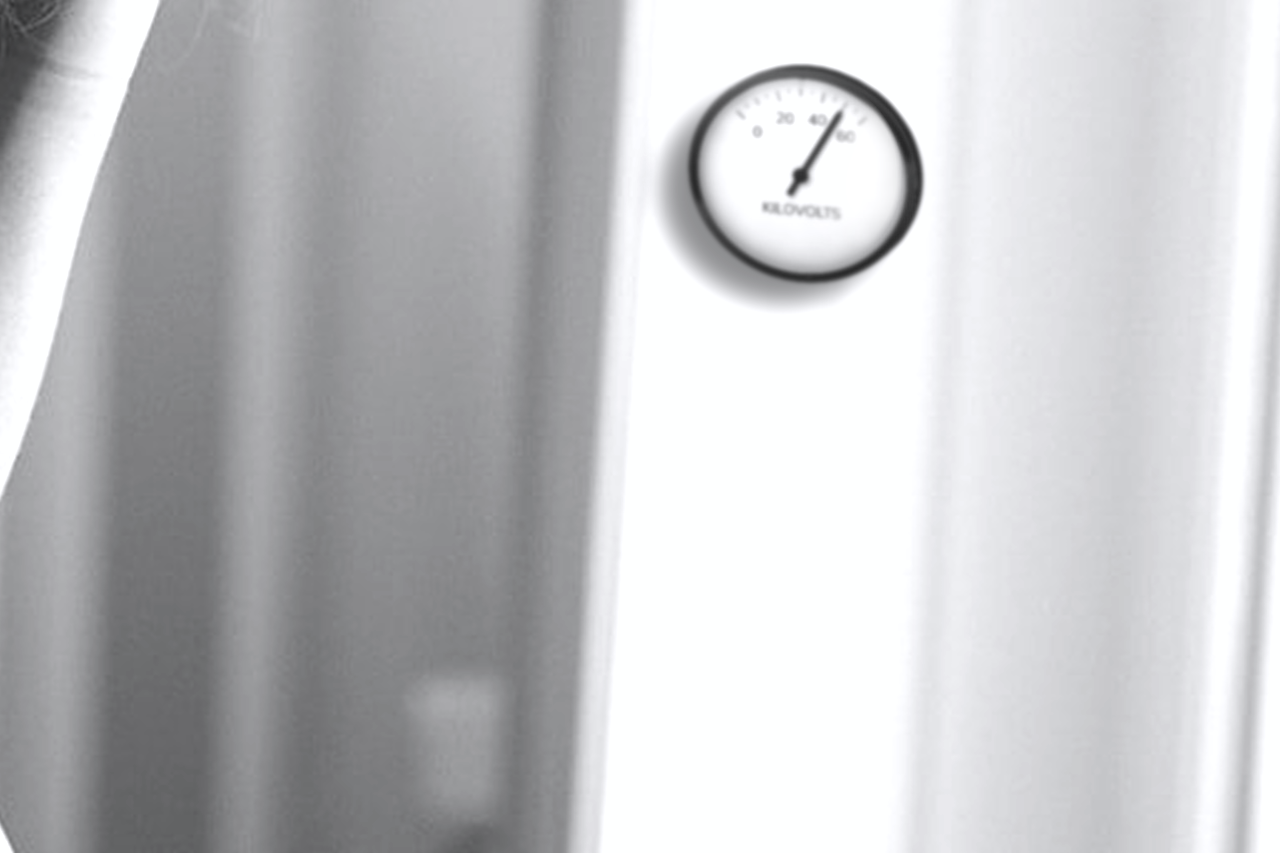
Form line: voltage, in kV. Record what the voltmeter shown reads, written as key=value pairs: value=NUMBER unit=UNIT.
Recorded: value=50 unit=kV
